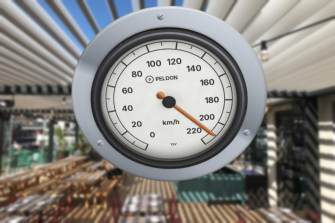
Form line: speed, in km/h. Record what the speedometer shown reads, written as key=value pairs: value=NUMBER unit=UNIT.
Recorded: value=210 unit=km/h
